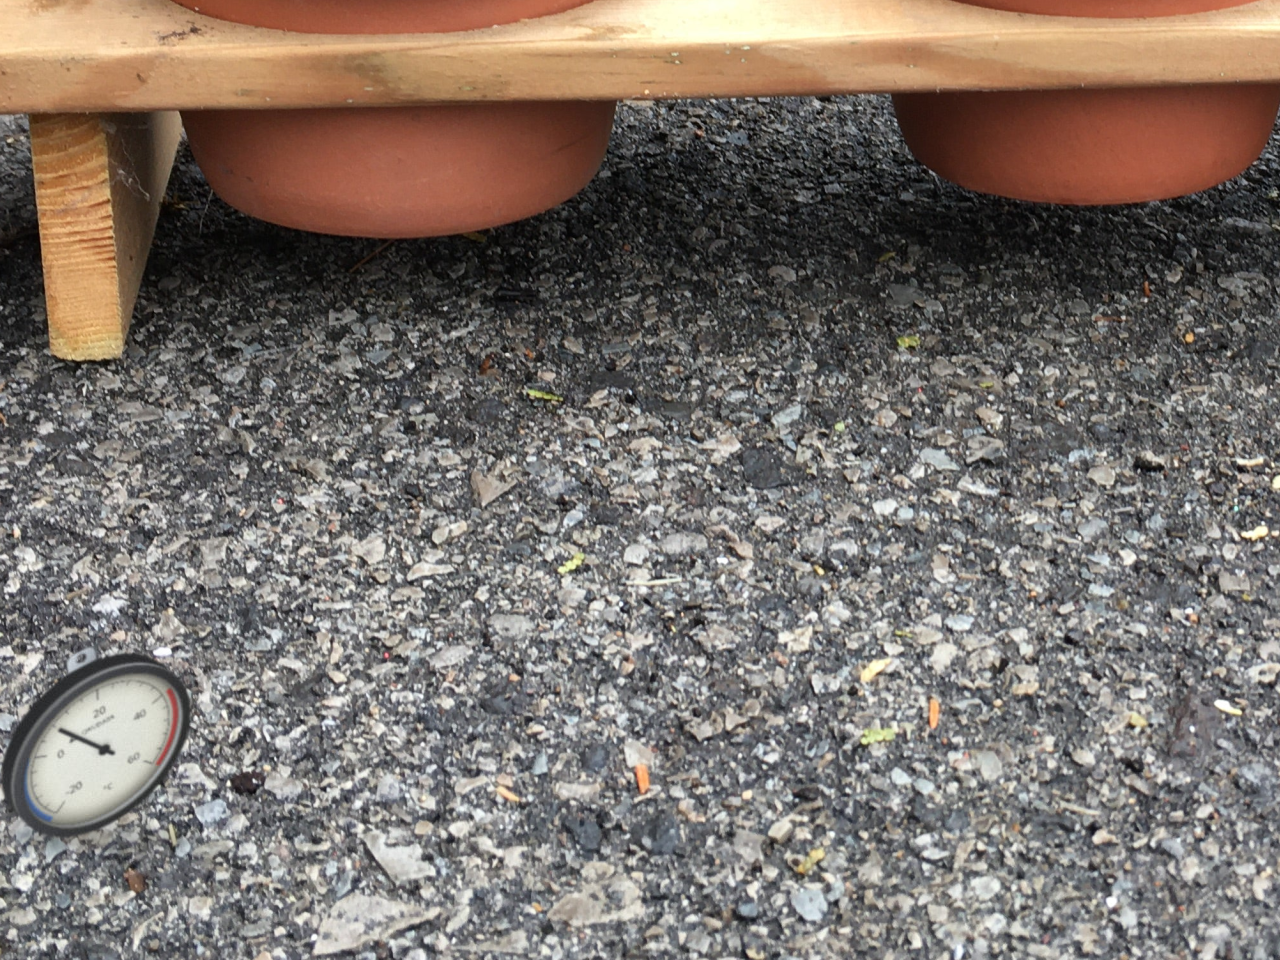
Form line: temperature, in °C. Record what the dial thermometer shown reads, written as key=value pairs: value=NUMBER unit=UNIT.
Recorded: value=8 unit=°C
